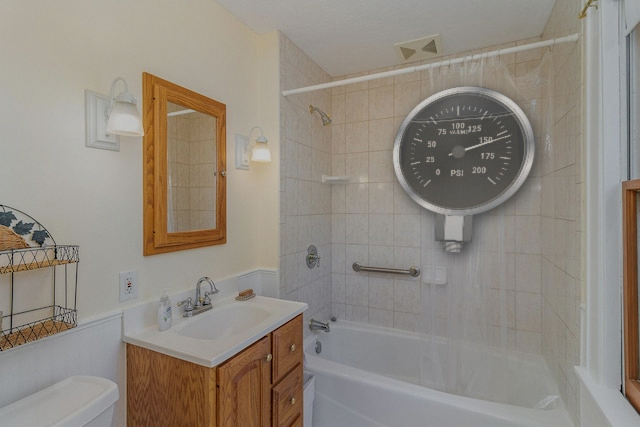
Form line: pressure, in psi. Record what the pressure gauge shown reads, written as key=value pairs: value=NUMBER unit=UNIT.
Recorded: value=155 unit=psi
